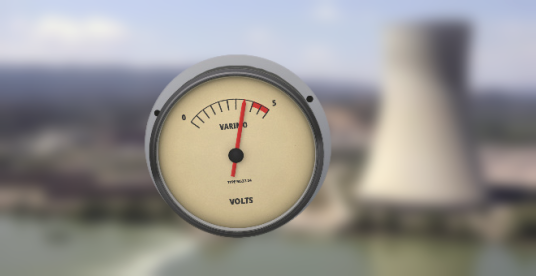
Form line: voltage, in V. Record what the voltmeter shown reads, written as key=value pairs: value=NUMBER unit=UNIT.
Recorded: value=3.5 unit=V
